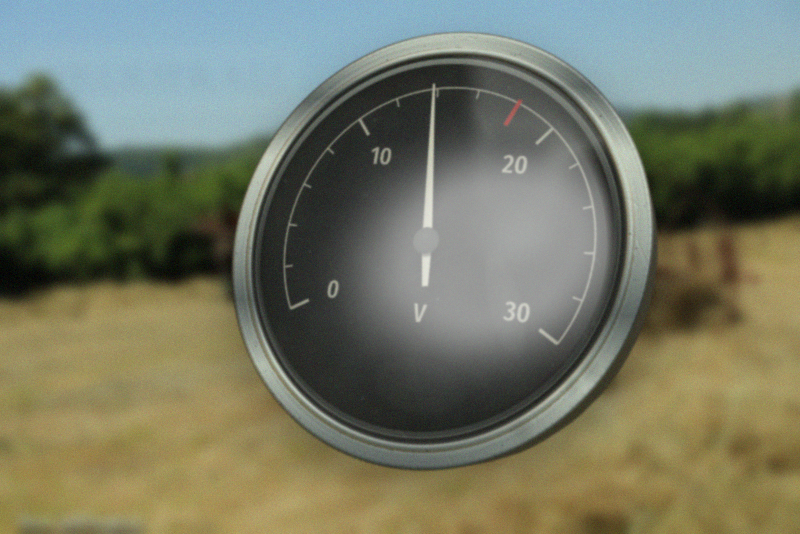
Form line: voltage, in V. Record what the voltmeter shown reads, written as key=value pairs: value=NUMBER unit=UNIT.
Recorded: value=14 unit=V
